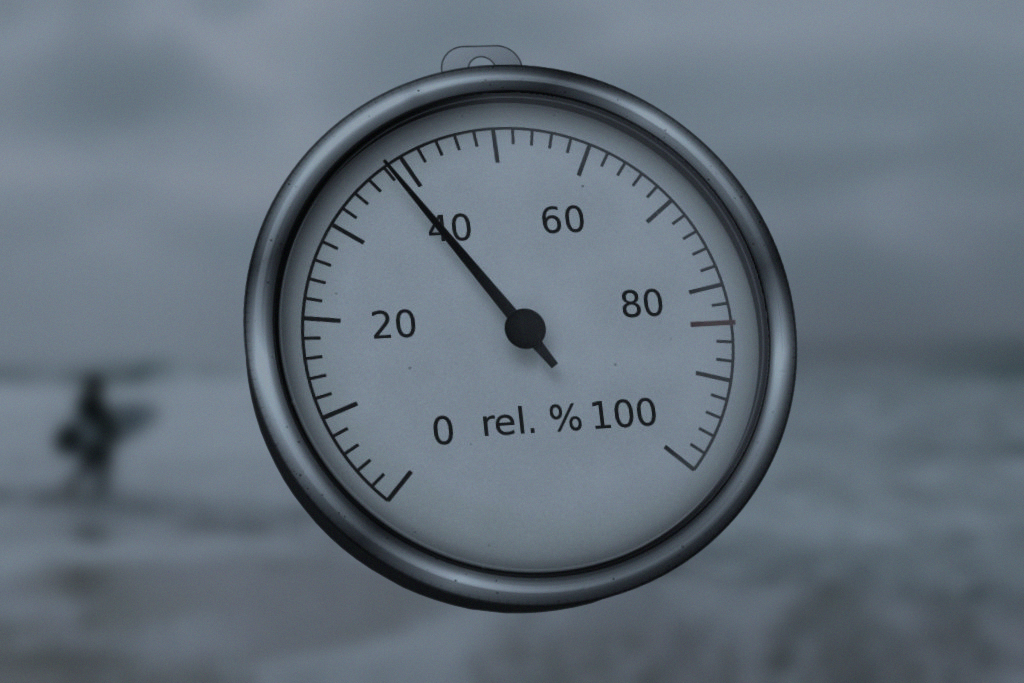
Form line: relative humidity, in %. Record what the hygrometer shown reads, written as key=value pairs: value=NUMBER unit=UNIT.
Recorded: value=38 unit=%
